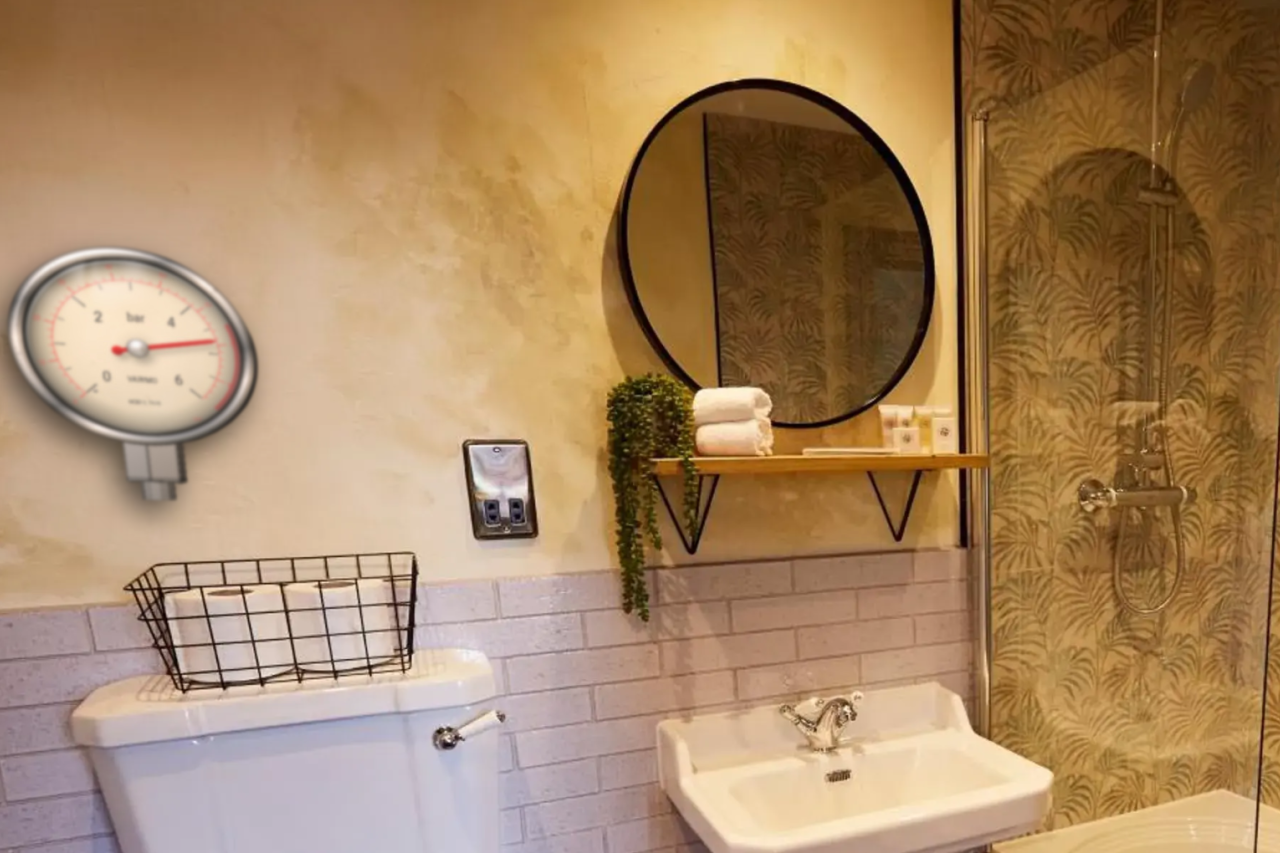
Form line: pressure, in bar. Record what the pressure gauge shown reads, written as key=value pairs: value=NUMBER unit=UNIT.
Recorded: value=4.75 unit=bar
